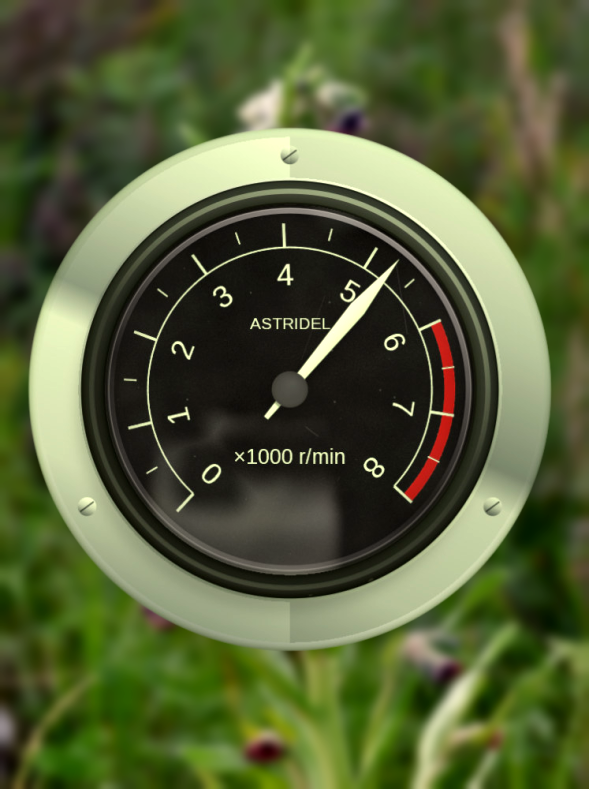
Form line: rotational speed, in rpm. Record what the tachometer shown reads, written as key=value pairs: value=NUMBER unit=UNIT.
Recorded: value=5250 unit=rpm
